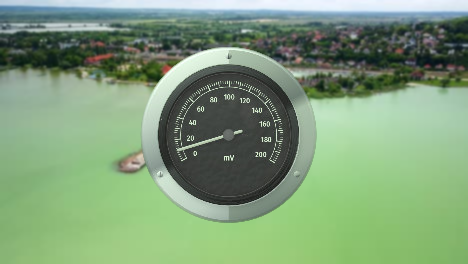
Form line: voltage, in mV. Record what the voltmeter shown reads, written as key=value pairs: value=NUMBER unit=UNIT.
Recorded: value=10 unit=mV
